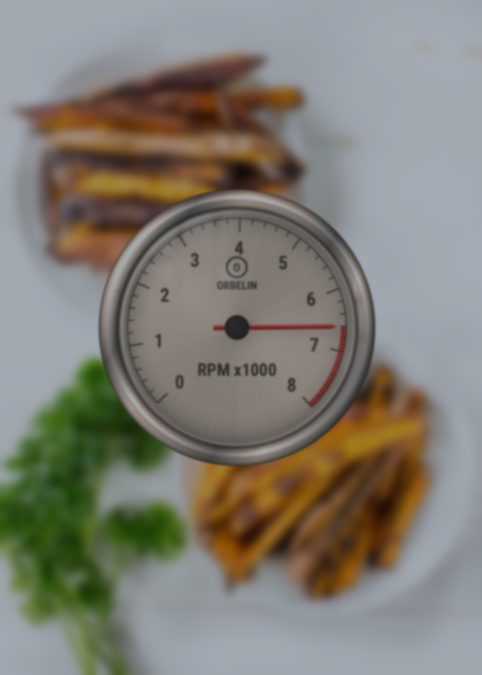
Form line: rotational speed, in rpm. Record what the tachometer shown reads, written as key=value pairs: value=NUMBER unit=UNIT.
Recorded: value=6600 unit=rpm
